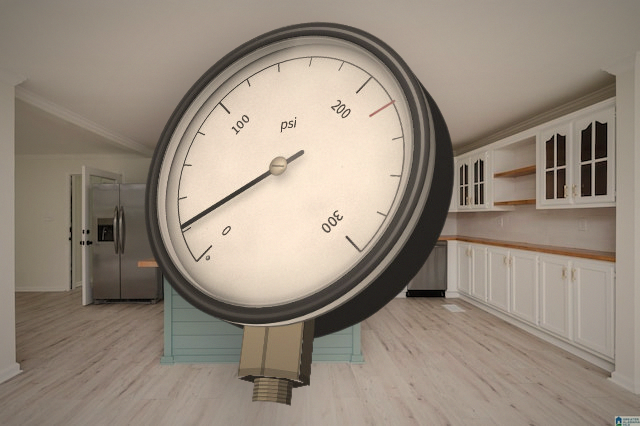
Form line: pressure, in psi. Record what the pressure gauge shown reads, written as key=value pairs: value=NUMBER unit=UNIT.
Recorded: value=20 unit=psi
